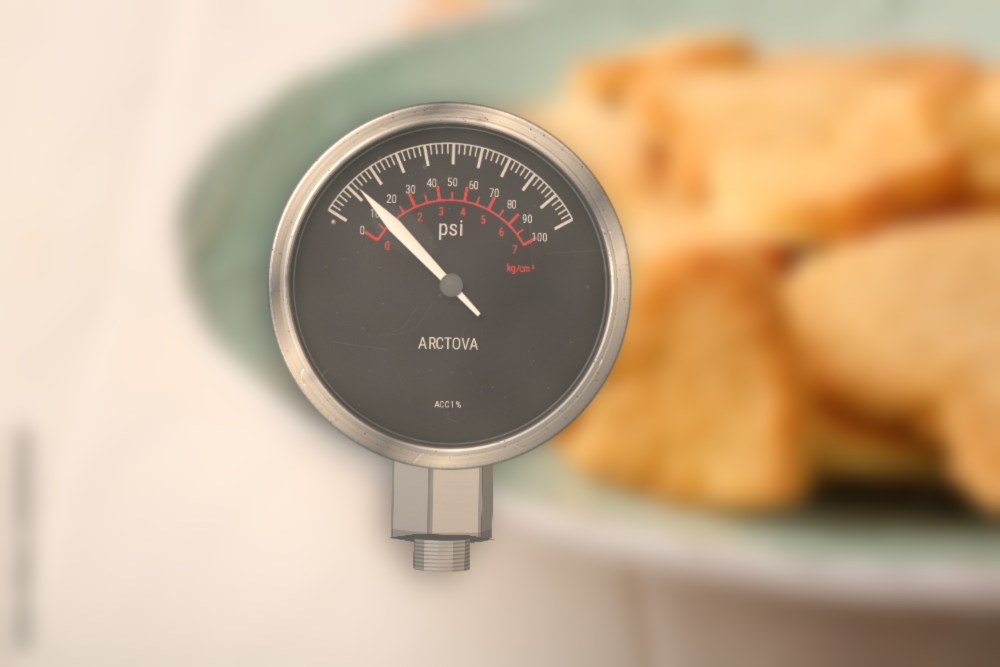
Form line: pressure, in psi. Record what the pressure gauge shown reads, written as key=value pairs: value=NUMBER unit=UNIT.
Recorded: value=12 unit=psi
